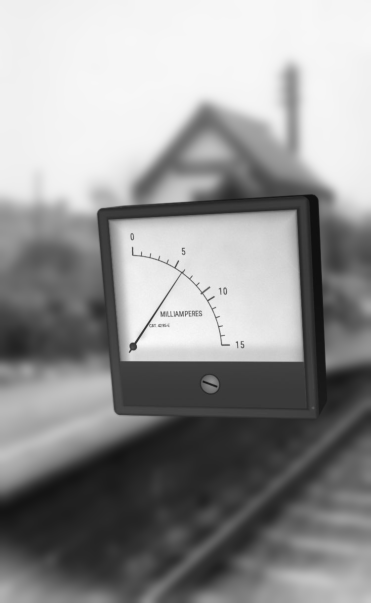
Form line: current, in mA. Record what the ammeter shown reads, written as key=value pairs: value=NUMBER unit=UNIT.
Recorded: value=6 unit=mA
